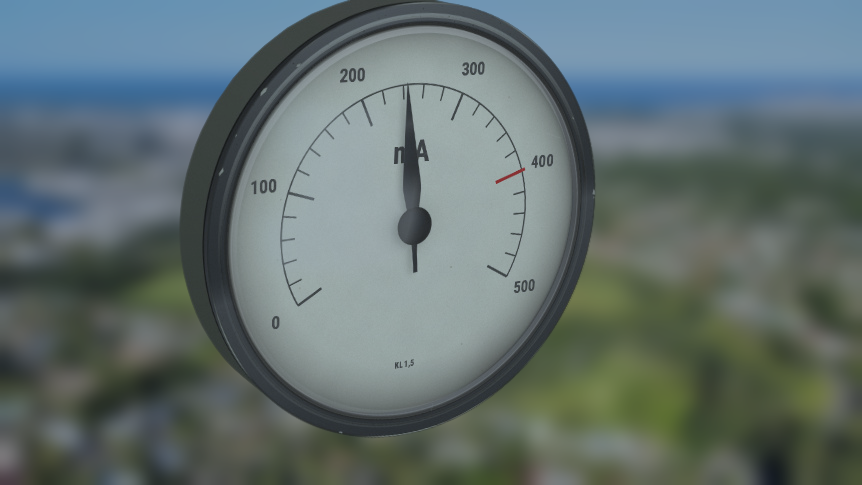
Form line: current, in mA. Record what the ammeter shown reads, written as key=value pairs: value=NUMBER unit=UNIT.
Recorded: value=240 unit=mA
